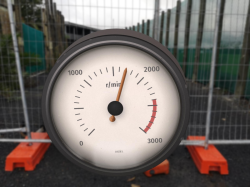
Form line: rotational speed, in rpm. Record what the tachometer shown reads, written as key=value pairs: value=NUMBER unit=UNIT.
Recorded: value=1700 unit=rpm
